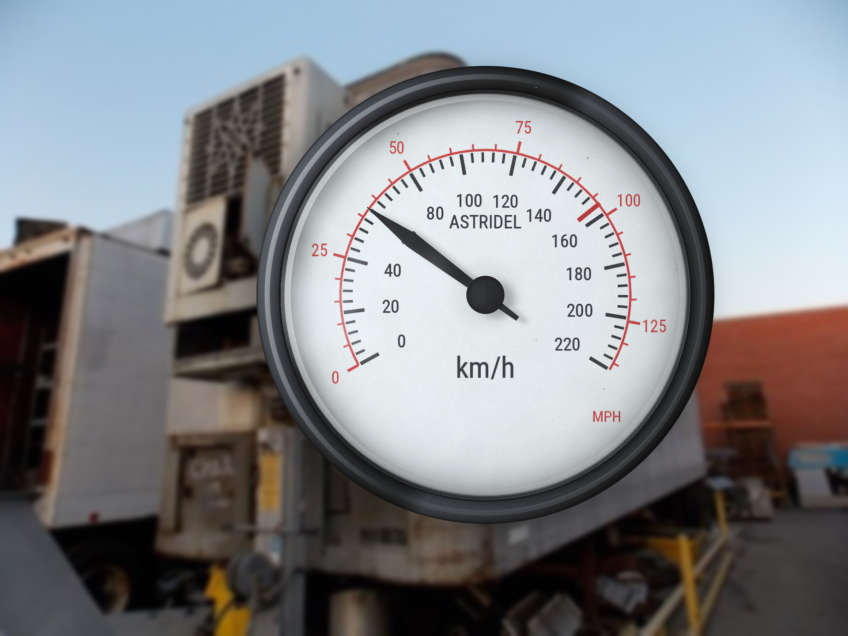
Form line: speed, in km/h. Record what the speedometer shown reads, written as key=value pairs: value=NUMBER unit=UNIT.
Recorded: value=60 unit=km/h
